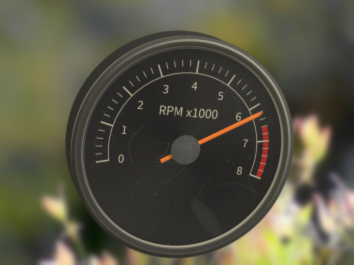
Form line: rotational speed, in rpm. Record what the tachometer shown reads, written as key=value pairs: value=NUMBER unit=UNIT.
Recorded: value=6200 unit=rpm
